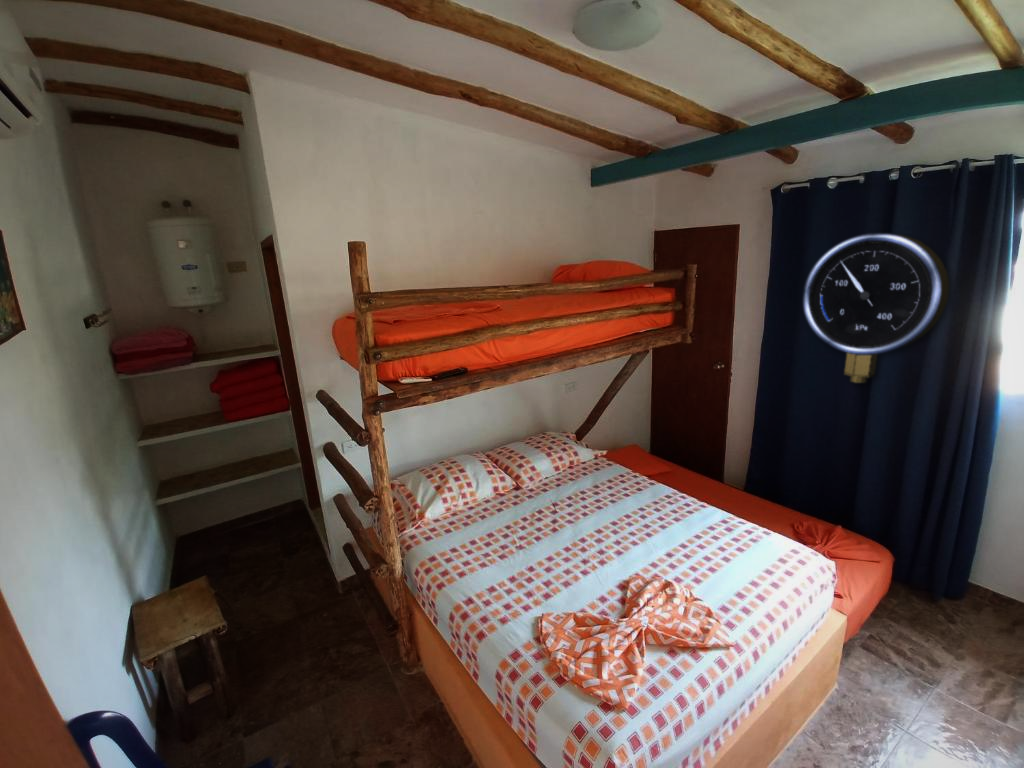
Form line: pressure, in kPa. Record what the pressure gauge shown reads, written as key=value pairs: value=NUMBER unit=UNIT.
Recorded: value=140 unit=kPa
